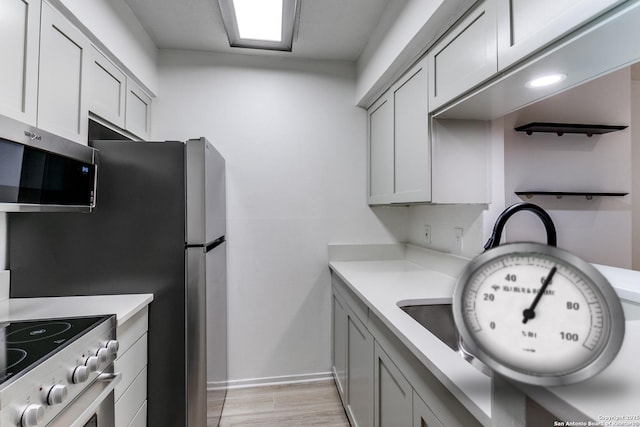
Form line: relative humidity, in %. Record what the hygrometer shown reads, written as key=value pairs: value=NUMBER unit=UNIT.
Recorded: value=60 unit=%
